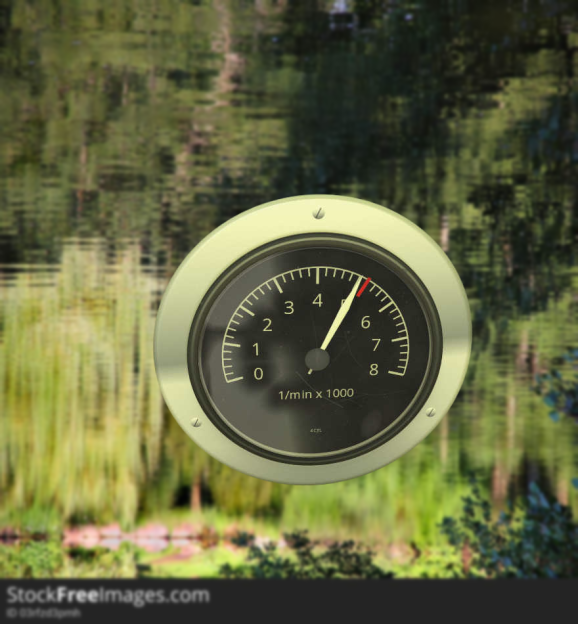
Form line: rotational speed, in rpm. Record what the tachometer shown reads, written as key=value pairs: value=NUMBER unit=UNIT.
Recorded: value=5000 unit=rpm
